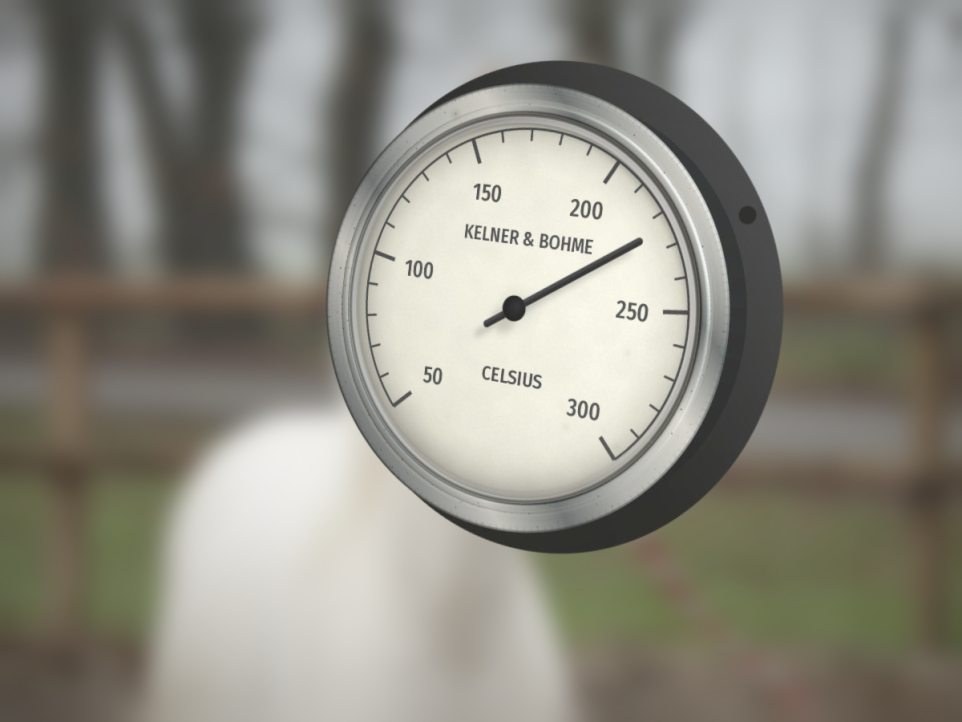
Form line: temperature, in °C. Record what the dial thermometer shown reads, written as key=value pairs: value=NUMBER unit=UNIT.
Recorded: value=225 unit=°C
